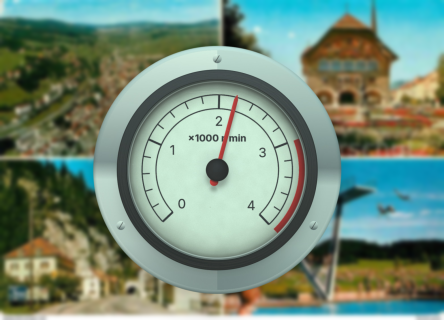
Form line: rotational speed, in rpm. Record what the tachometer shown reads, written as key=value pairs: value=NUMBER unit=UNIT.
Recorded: value=2200 unit=rpm
